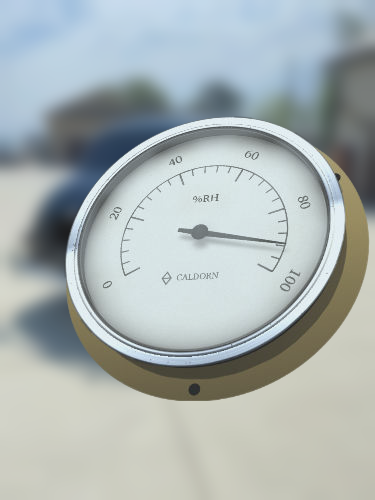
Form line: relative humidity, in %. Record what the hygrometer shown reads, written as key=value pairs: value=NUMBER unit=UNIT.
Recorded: value=92 unit=%
